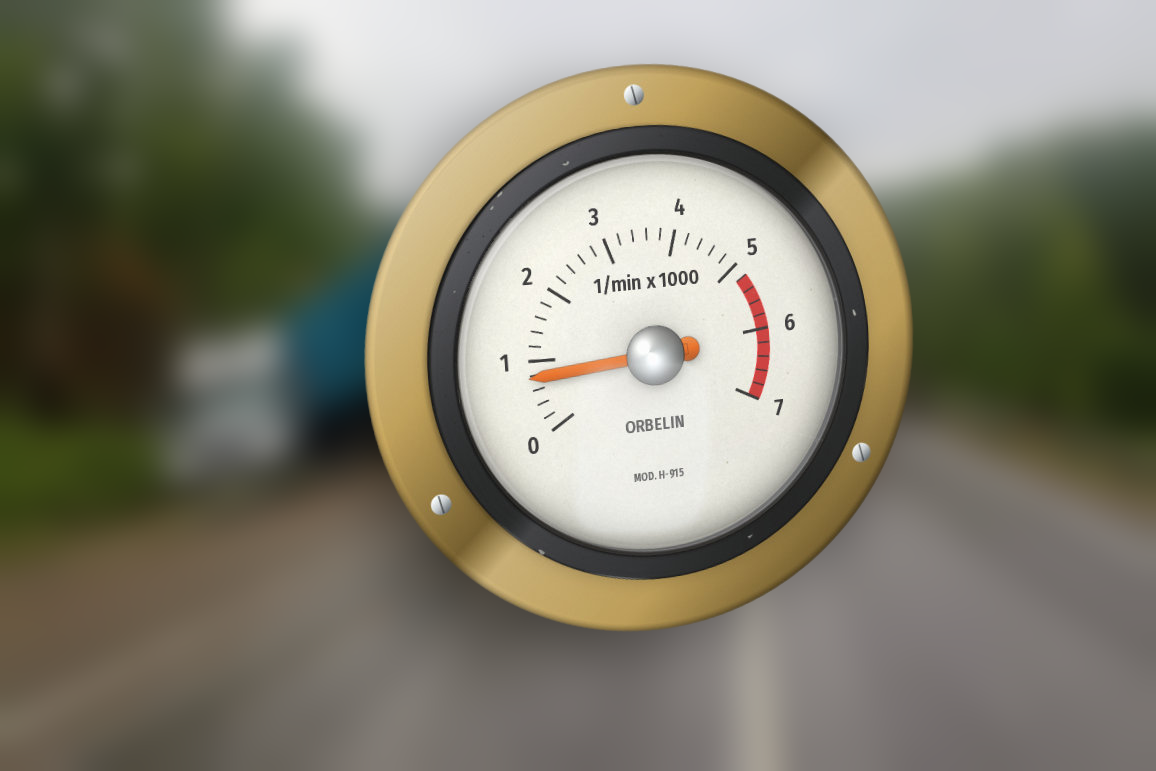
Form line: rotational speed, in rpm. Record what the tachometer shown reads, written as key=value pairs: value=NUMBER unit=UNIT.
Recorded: value=800 unit=rpm
